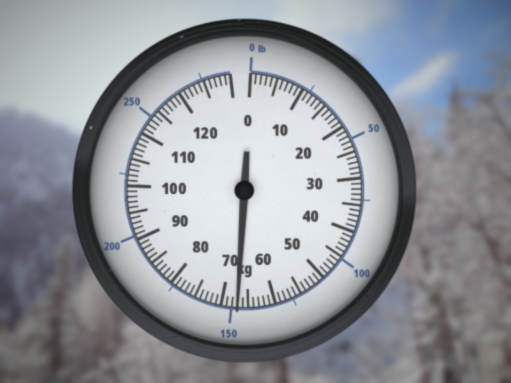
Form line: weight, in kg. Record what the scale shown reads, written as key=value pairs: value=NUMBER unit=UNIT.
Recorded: value=67 unit=kg
